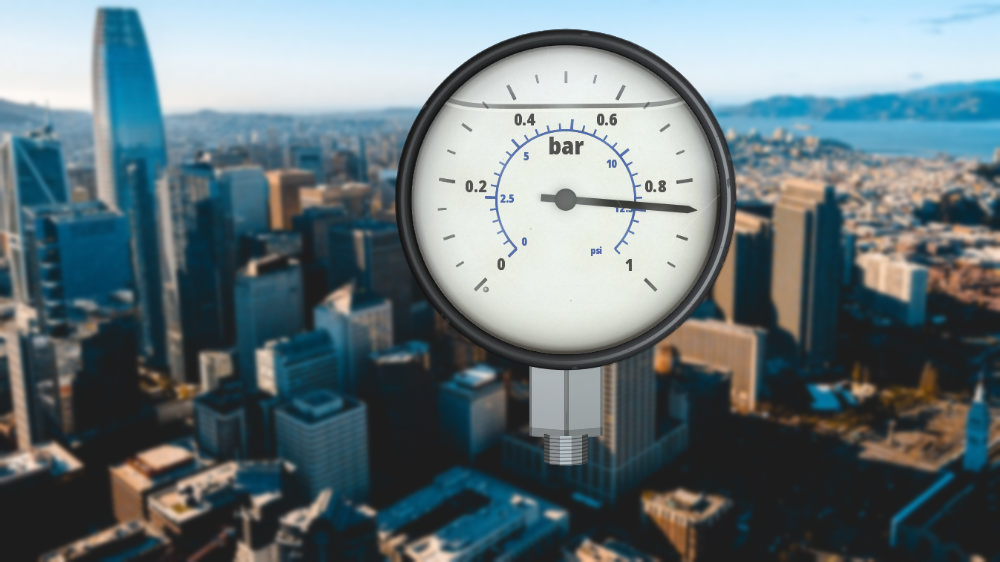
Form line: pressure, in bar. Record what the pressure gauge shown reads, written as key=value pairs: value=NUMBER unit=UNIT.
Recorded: value=0.85 unit=bar
